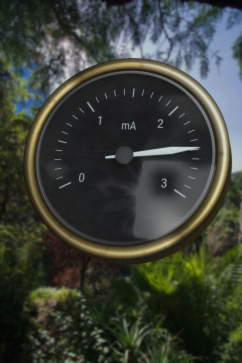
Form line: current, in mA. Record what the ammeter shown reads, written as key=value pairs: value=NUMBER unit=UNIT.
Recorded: value=2.5 unit=mA
